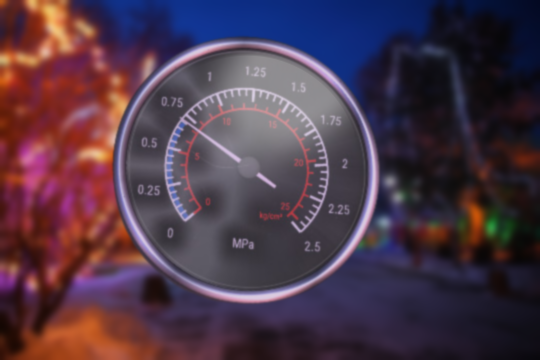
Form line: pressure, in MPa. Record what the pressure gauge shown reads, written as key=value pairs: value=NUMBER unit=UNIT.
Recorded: value=0.7 unit=MPa
